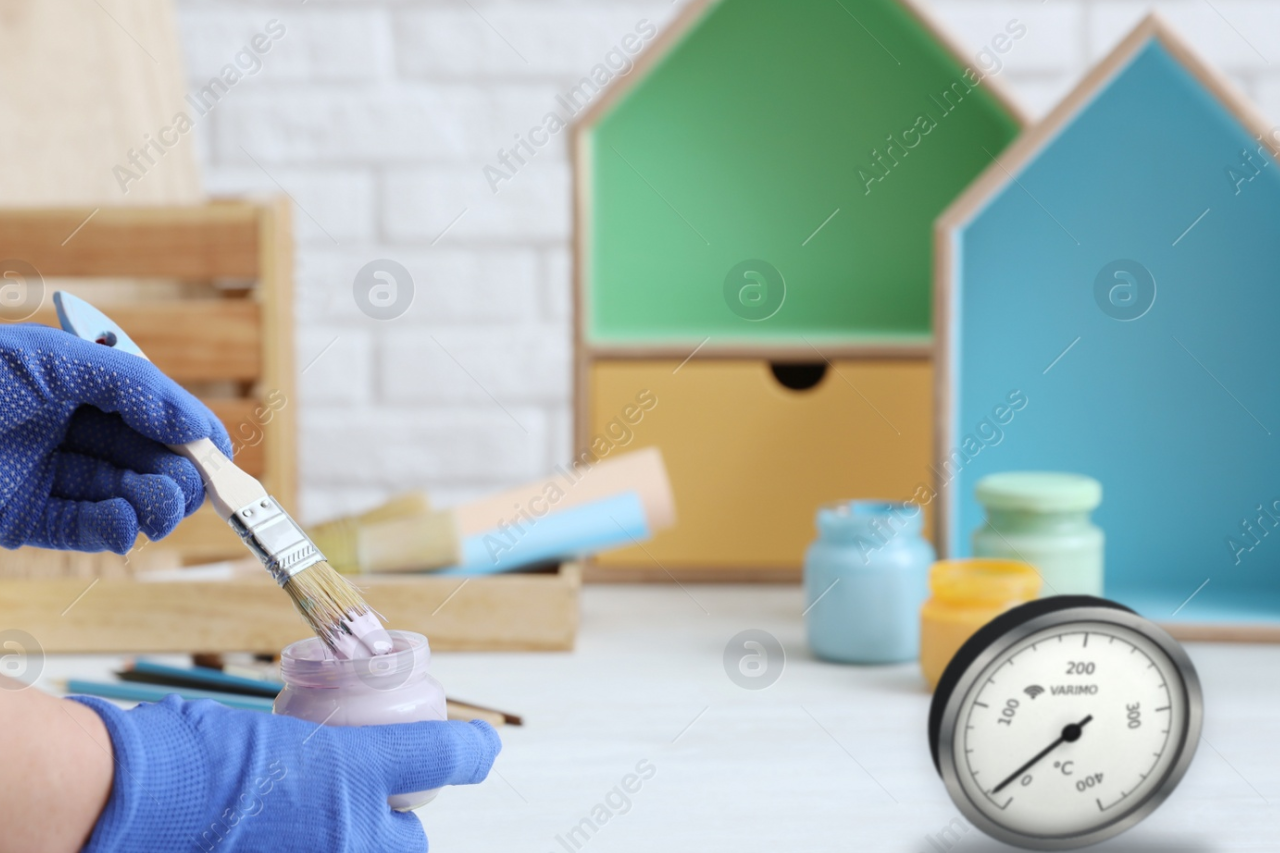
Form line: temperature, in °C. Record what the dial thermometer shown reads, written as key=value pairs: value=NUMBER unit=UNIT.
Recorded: value=20 unit=°C
